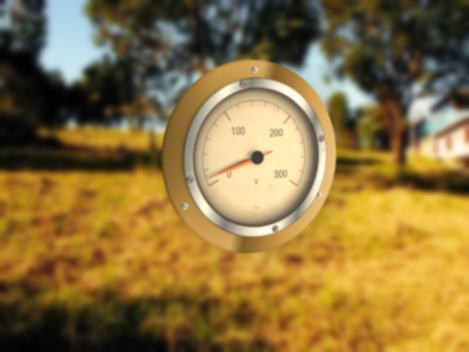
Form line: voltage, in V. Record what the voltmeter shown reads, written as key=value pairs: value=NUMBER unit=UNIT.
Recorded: value=10 unit=V
